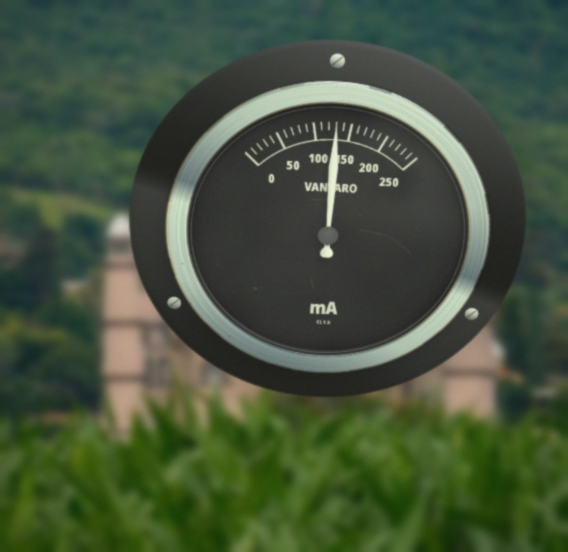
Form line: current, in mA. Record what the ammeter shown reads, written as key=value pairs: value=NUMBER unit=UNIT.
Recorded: value=130 unit=mA
